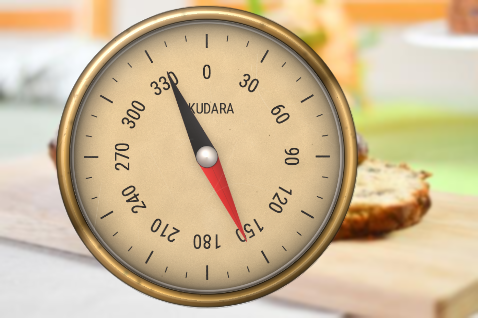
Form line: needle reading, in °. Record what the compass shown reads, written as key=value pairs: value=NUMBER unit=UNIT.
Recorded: value=155 unit=°
